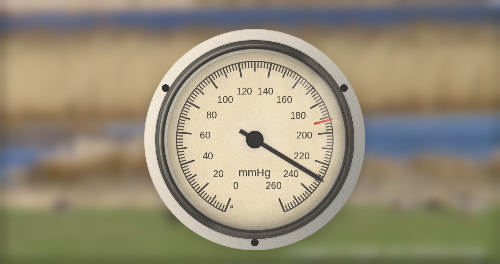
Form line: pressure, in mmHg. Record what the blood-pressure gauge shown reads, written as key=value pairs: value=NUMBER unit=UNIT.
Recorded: value=230 unit=mmHg
